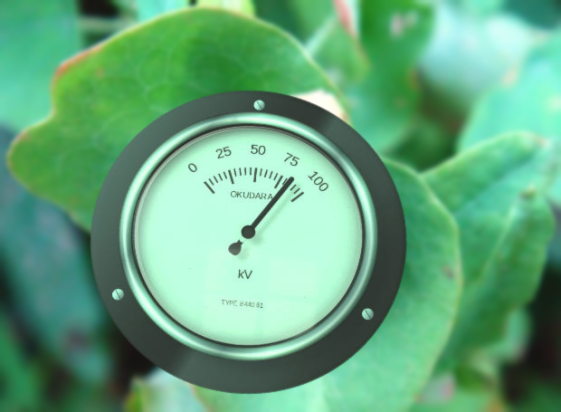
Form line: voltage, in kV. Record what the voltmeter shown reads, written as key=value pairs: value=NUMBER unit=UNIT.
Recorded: value=85 unit=kV
